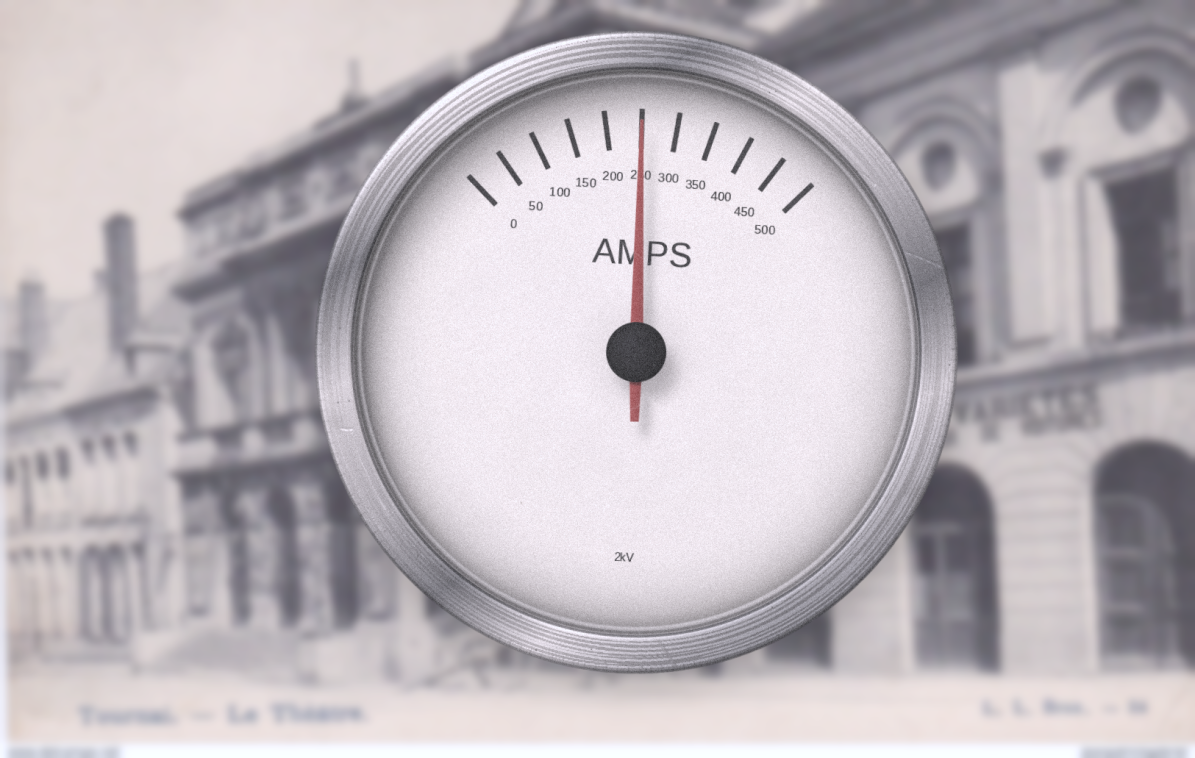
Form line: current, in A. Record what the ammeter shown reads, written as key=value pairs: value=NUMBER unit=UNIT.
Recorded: value=250 unit=A
